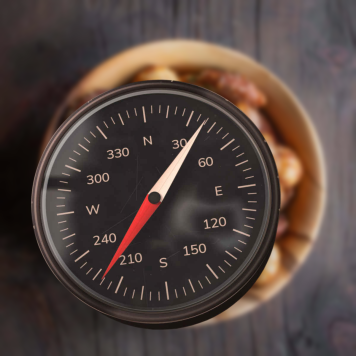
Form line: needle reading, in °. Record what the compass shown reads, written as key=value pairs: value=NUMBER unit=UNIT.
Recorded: value=220 unit=°
